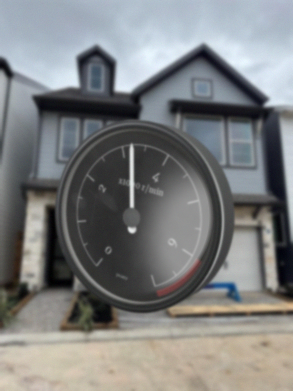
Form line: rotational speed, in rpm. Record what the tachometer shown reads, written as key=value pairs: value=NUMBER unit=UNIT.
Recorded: value=3250 unit=rpm
